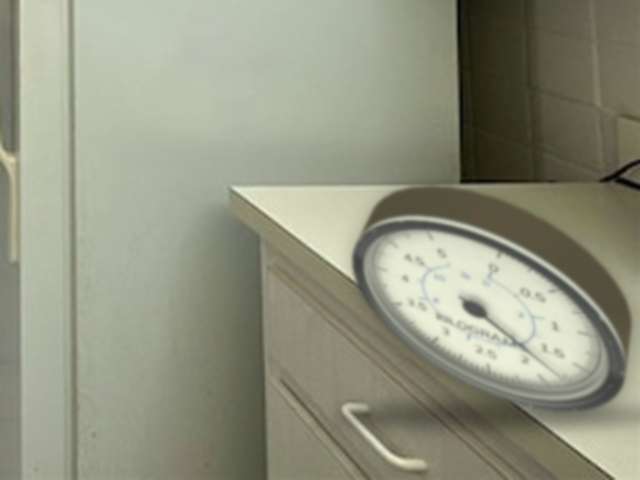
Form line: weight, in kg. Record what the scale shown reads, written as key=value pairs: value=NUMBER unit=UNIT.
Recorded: value=1.75 unit=kg
